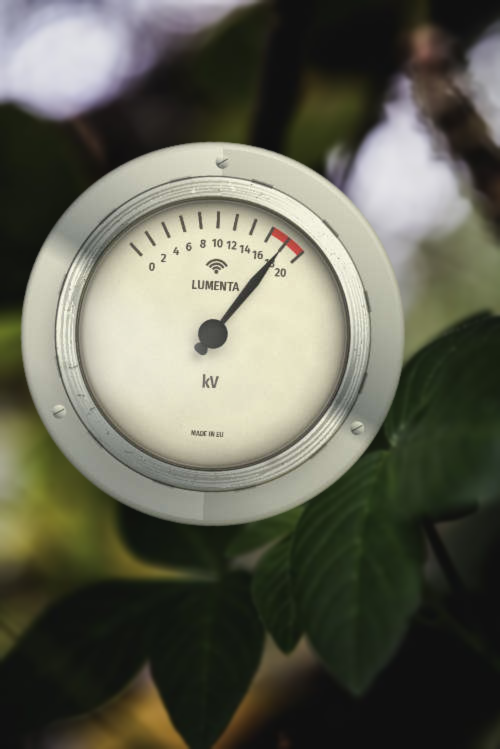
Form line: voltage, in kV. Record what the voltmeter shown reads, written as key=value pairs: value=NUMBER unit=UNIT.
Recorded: value=18 unit=kV
